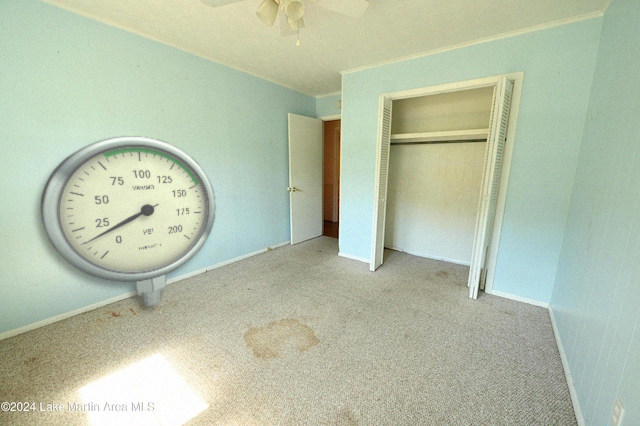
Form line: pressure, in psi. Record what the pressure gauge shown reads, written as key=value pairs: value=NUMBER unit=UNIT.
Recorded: value=15 unit=psi
